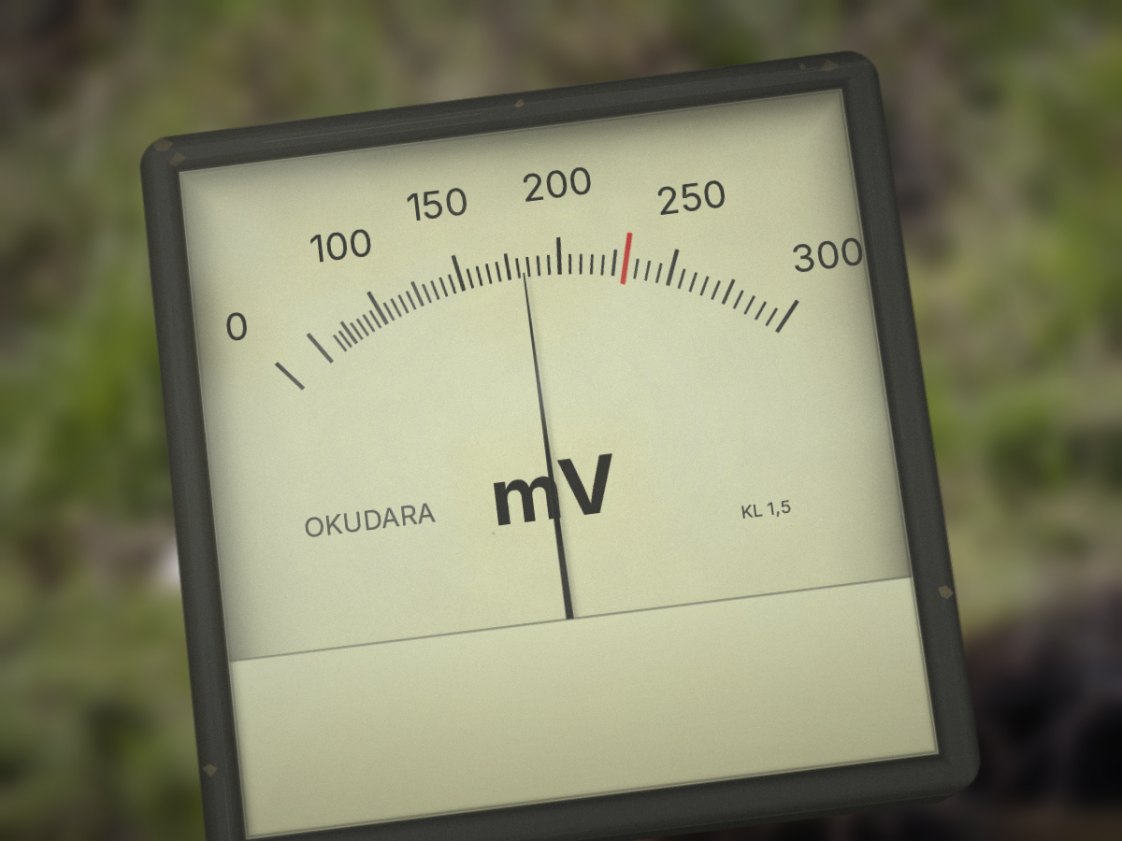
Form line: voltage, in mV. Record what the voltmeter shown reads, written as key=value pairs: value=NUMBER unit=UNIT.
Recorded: value=182.5 unit=mV
